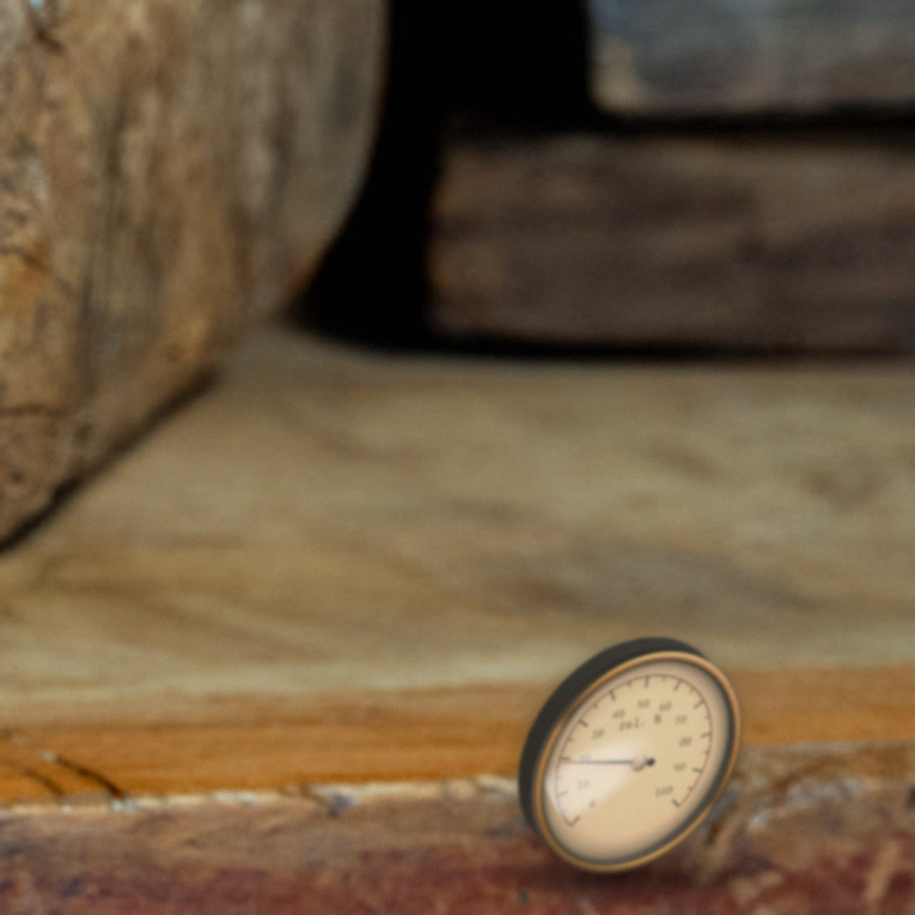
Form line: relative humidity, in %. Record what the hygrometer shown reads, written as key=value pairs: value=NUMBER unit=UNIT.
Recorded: value=20 unit=%
